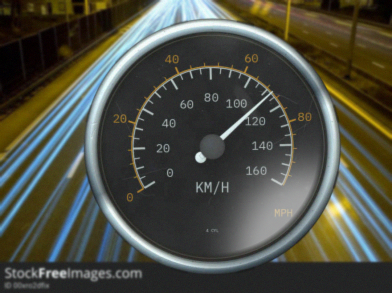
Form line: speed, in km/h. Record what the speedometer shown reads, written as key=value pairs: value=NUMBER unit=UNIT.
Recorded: value=112.5 unit=km/h
